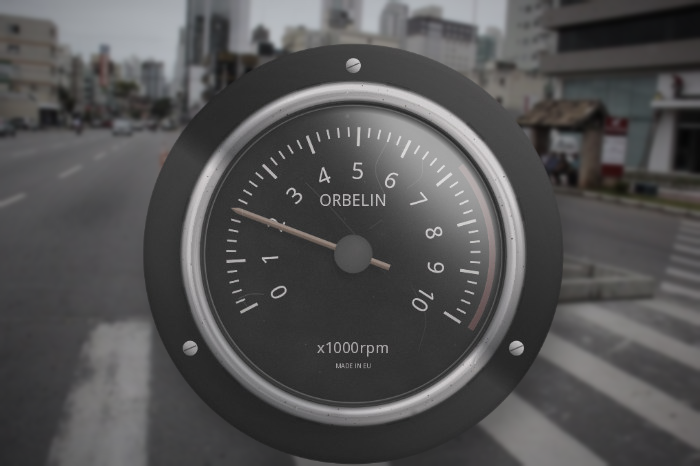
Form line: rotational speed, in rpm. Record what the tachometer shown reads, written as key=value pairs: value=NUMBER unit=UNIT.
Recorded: value=2000 unit=rpm
